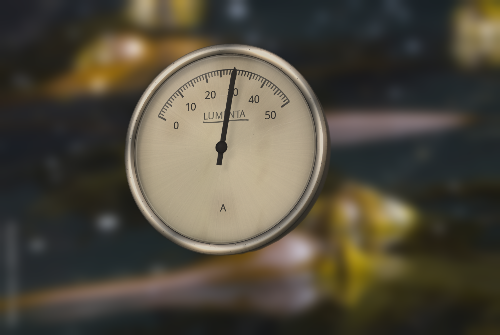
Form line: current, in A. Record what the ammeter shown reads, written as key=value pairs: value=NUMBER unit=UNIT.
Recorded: value=30 unit=A
